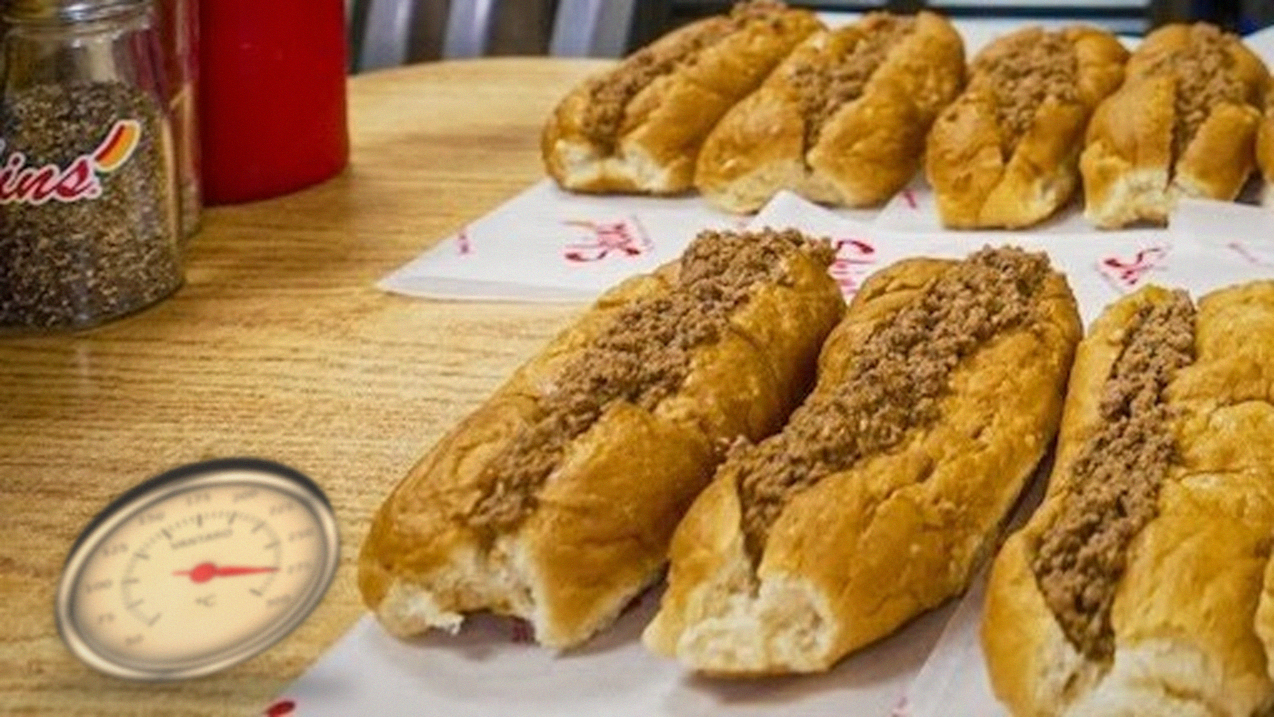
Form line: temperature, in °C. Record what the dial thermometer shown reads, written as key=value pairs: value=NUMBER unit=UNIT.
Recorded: value=275 unit=°C
